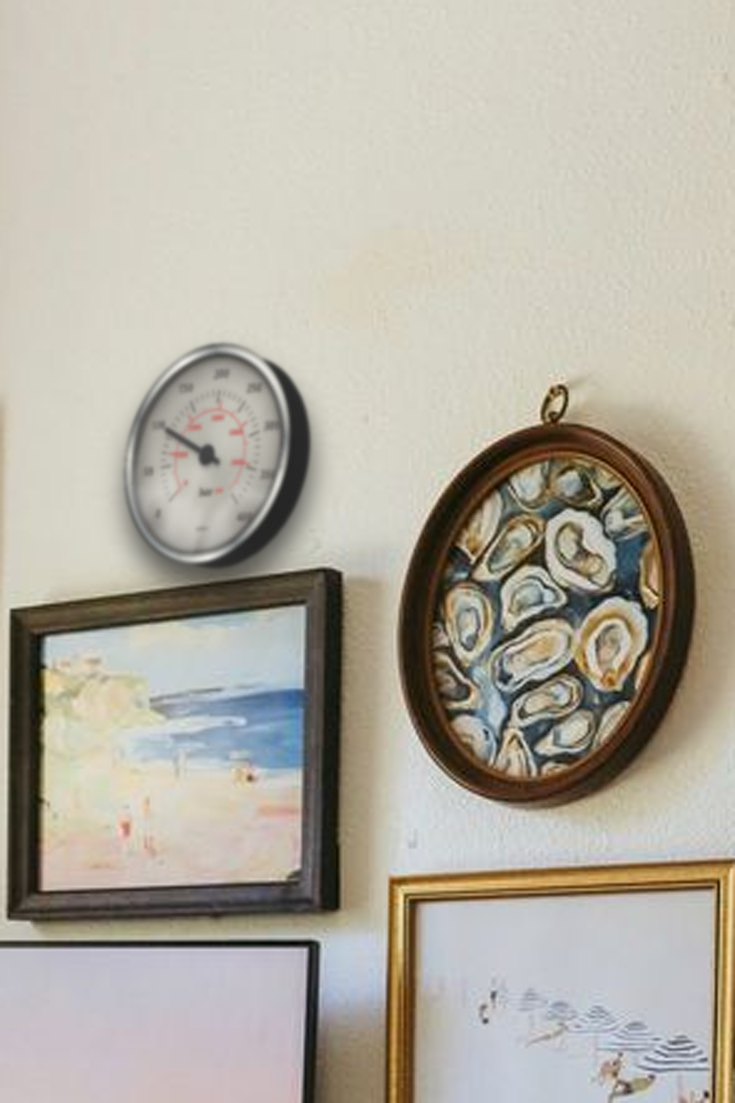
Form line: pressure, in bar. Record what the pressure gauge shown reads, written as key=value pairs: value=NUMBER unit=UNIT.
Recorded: value=100 unit=bar
